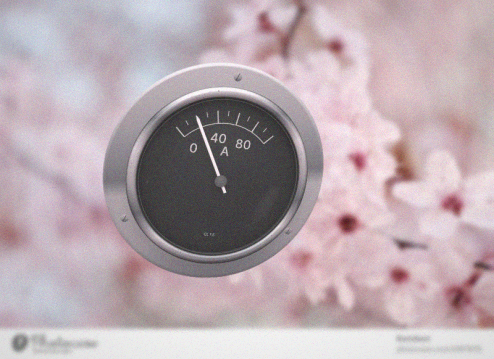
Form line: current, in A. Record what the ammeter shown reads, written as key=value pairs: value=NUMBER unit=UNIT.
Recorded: value=20 unit=A
